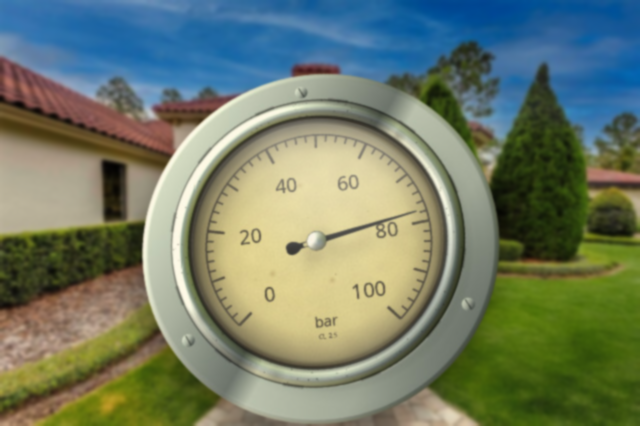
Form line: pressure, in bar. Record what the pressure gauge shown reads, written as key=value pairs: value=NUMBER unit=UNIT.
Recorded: value=78 unit=bar
